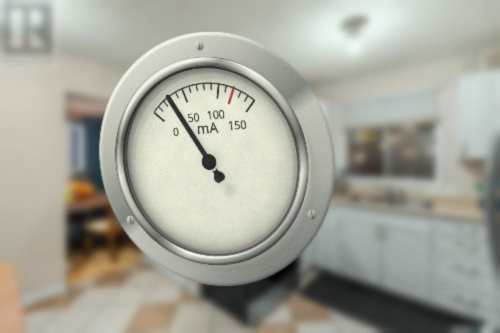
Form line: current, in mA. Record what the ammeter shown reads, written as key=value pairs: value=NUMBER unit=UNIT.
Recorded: value=30 unit=mA
